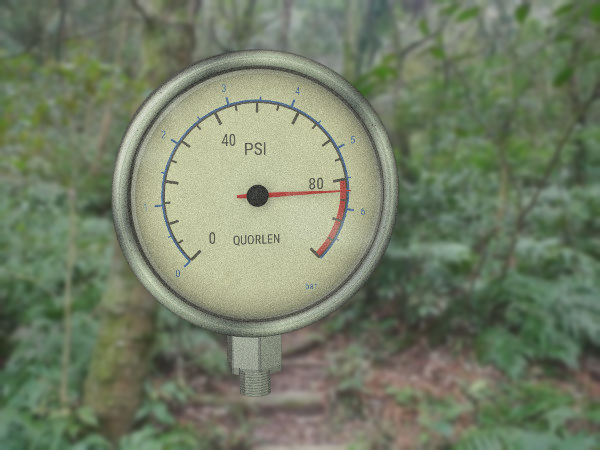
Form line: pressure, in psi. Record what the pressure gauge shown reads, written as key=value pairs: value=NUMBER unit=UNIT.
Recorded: value=82.5 unit=psi
